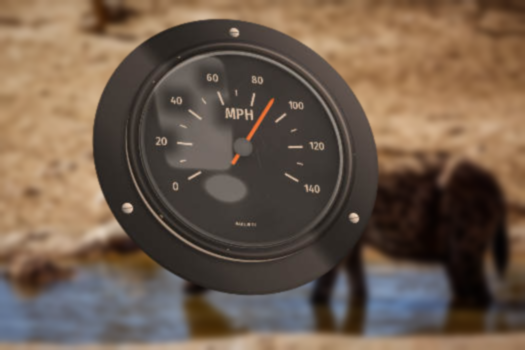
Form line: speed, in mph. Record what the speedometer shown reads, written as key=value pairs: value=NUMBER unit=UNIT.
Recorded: value=90 unit=mph
